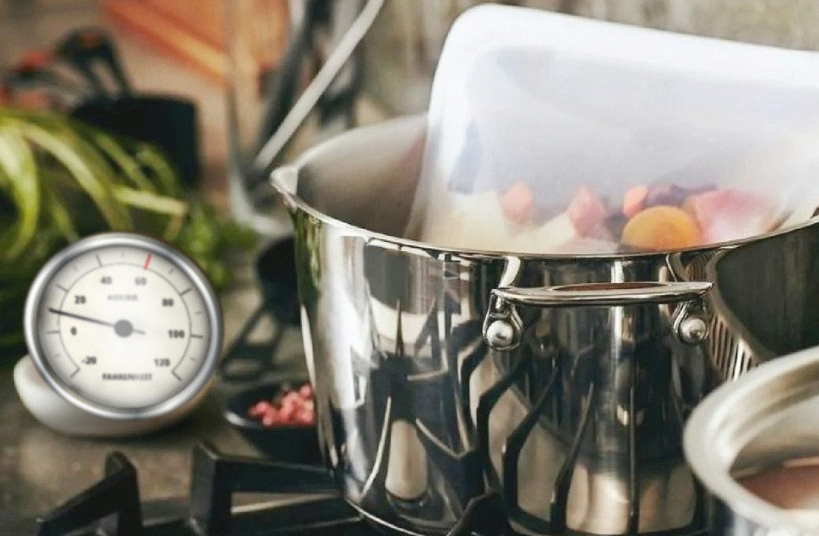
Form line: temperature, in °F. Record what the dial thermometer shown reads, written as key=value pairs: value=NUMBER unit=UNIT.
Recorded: value=10 unit=°F
